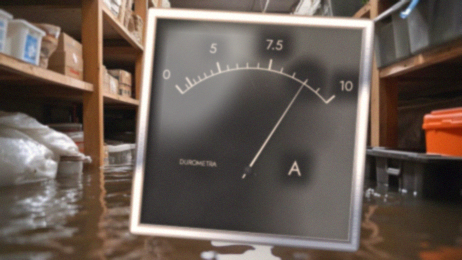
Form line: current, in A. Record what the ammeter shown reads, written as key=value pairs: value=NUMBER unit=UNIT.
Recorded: value=9 unit=A
